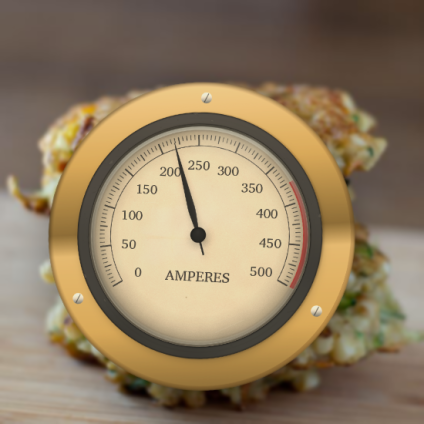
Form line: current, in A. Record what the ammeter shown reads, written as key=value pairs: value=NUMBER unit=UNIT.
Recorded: value=220 unit=A
